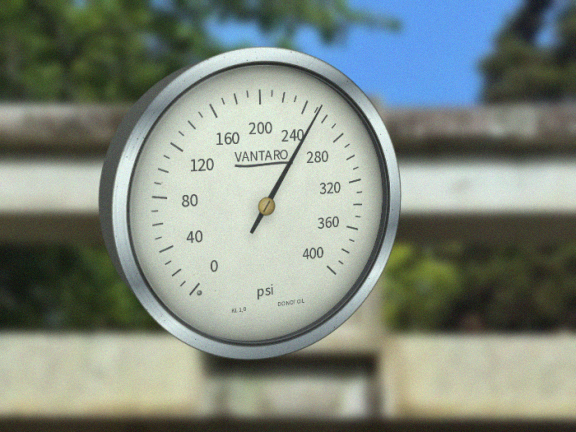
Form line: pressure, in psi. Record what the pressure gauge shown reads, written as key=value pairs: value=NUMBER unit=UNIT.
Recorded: value=250 unit=psi
